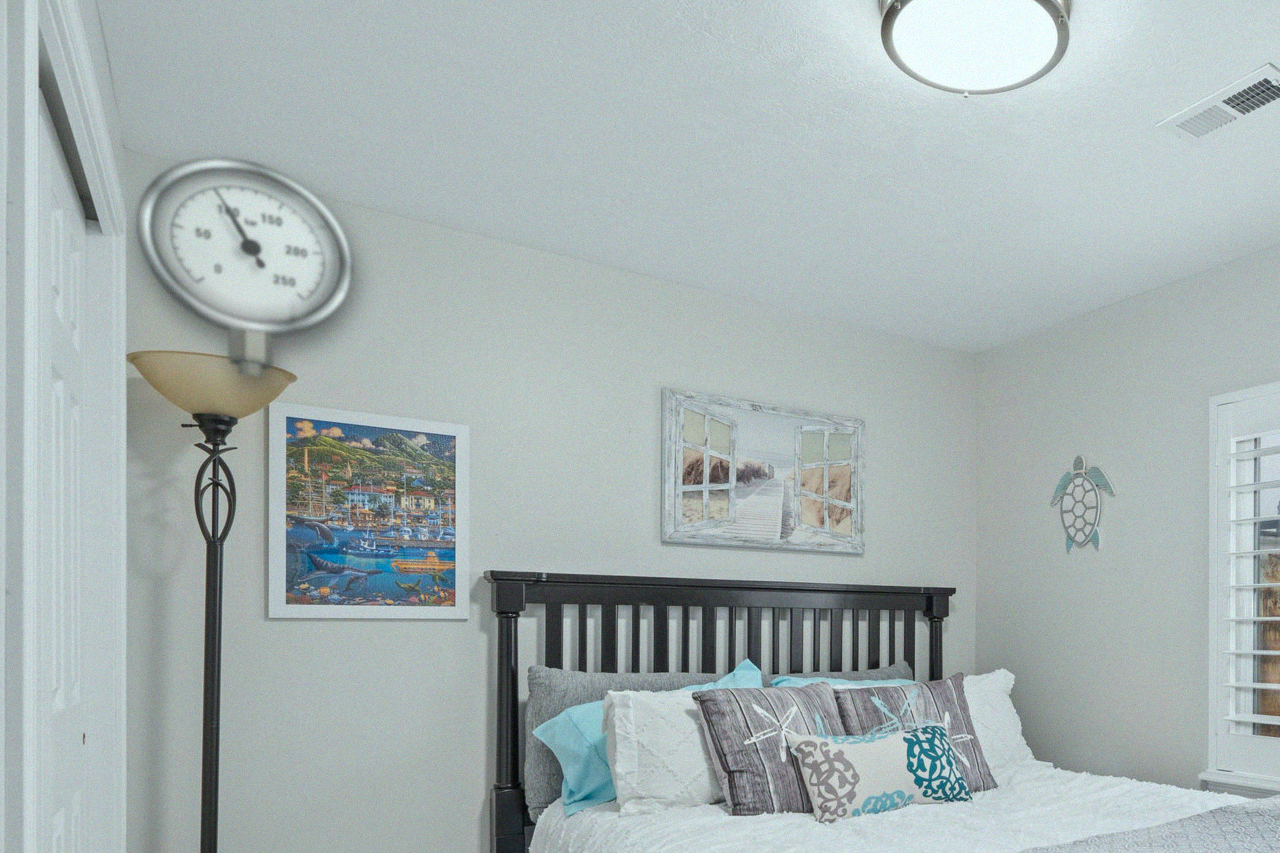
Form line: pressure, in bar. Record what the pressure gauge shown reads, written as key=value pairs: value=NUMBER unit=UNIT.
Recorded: value=100 unit=bar
